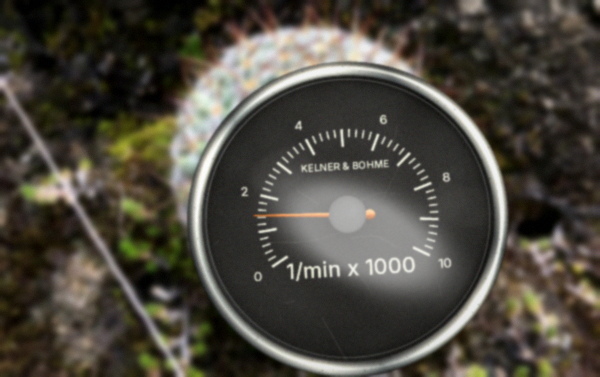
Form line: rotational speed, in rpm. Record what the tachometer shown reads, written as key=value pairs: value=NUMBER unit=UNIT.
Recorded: value=1400 unit=rpm
